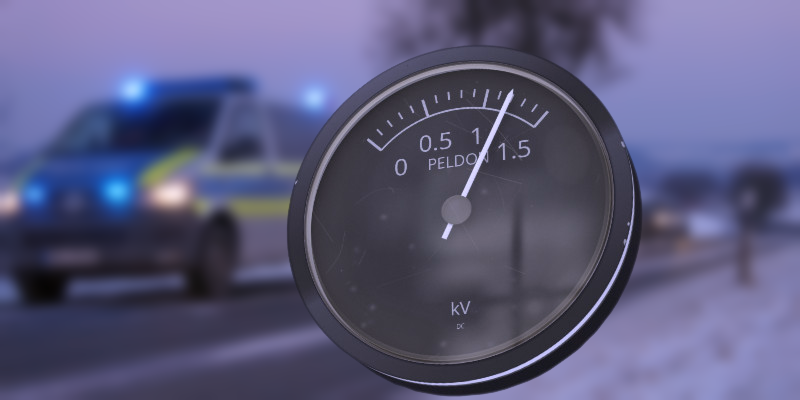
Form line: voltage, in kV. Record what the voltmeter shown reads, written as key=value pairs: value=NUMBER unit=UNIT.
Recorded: value=1.2 unit=kV
